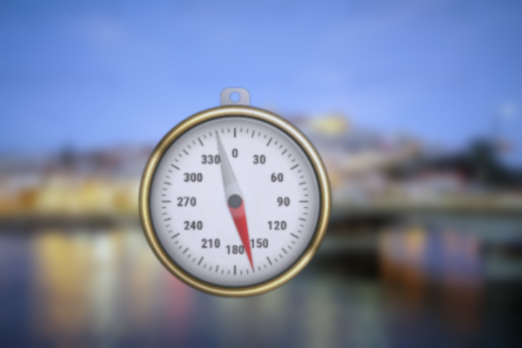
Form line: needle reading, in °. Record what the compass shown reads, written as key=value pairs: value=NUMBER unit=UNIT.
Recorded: value=165 unit=°
